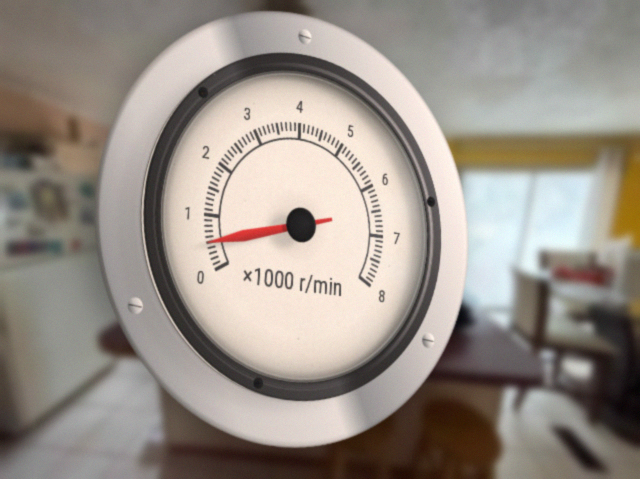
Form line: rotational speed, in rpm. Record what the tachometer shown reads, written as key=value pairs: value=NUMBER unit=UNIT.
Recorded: value=500 unit=rpm
